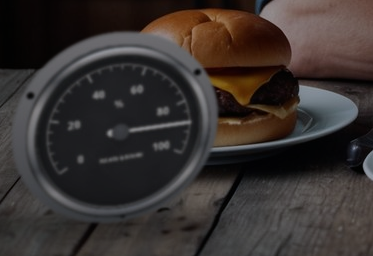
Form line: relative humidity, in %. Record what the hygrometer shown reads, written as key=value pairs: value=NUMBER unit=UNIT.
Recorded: value=88 unit=%
